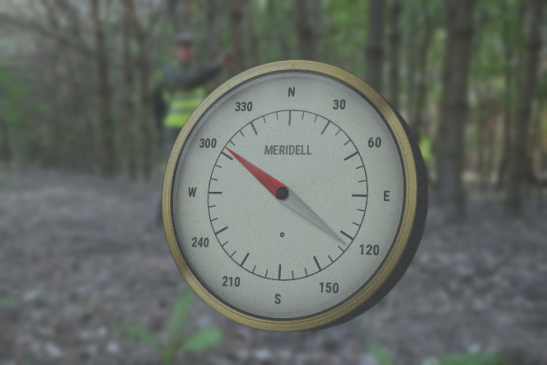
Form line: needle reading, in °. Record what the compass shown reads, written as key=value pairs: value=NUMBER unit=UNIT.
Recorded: value=305 unit=°
